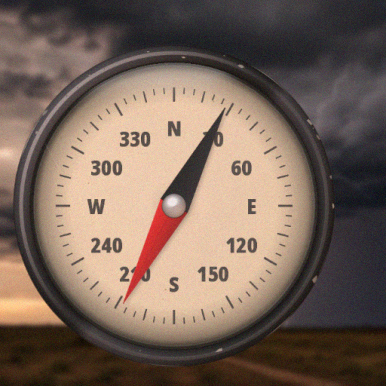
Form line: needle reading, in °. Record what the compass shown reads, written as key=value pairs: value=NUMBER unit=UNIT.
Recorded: value=207.5 unit=°
